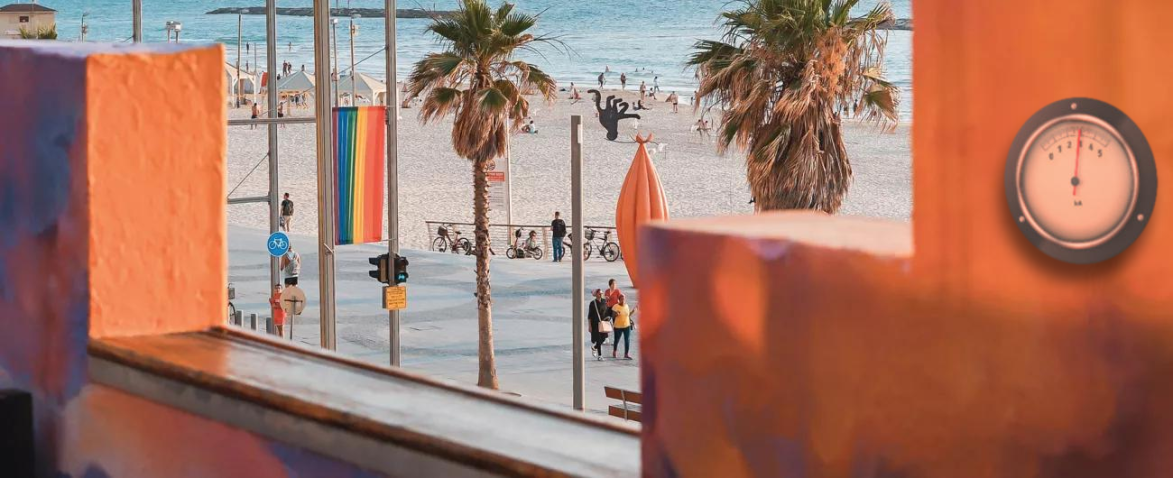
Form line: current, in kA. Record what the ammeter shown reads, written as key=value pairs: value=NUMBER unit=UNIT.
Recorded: value=3 unit=kA
